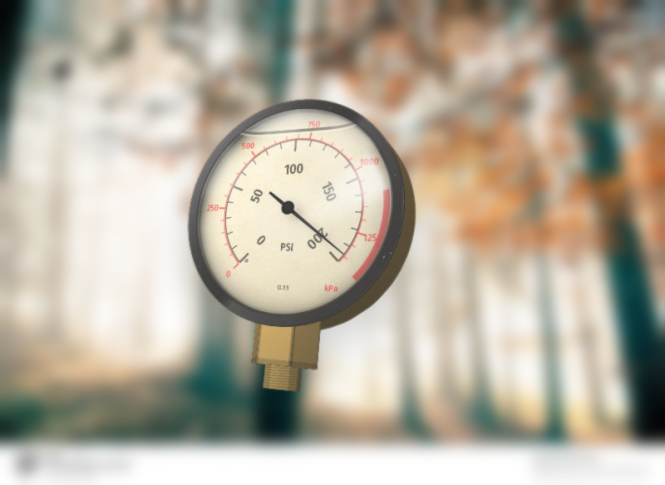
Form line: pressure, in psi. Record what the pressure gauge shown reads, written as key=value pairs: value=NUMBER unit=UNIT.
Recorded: value=195 unit=psi
